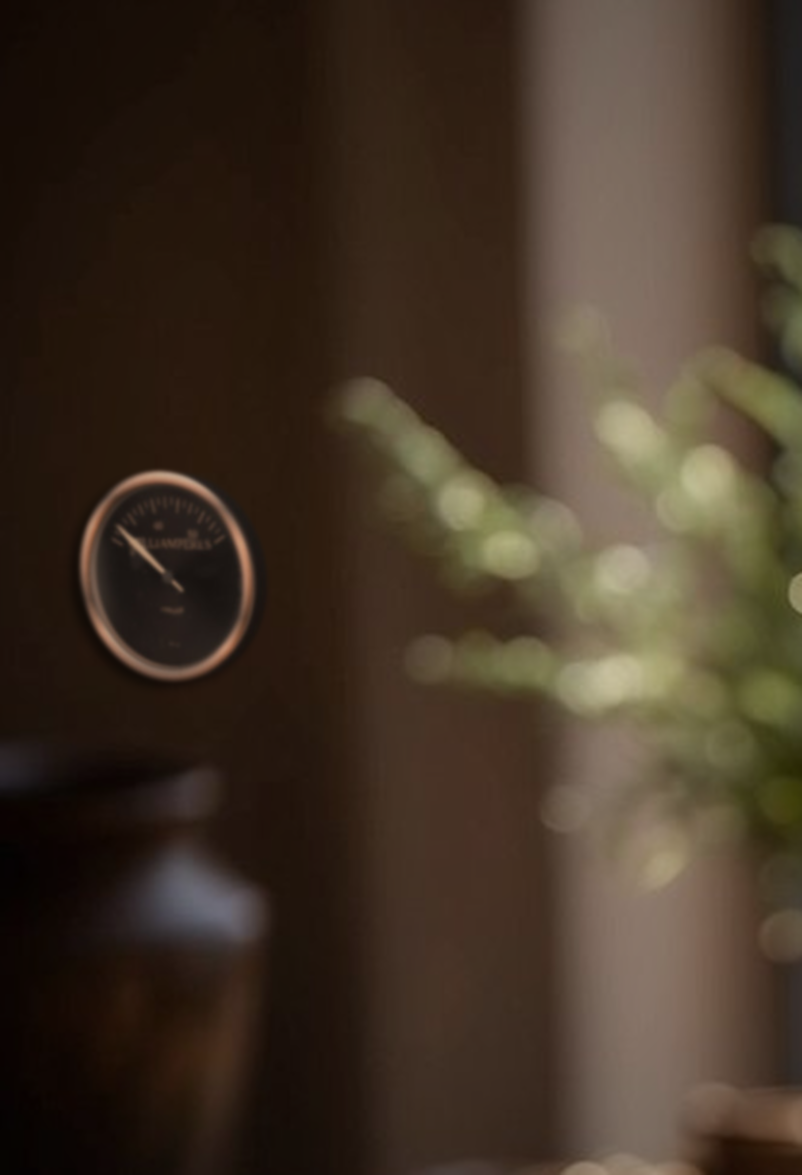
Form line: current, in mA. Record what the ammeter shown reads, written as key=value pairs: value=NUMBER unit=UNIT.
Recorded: value=10 unit=mA
